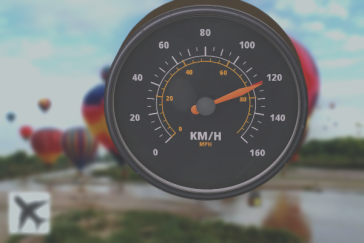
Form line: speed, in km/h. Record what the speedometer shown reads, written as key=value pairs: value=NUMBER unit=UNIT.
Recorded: value=120 unit=km/h
